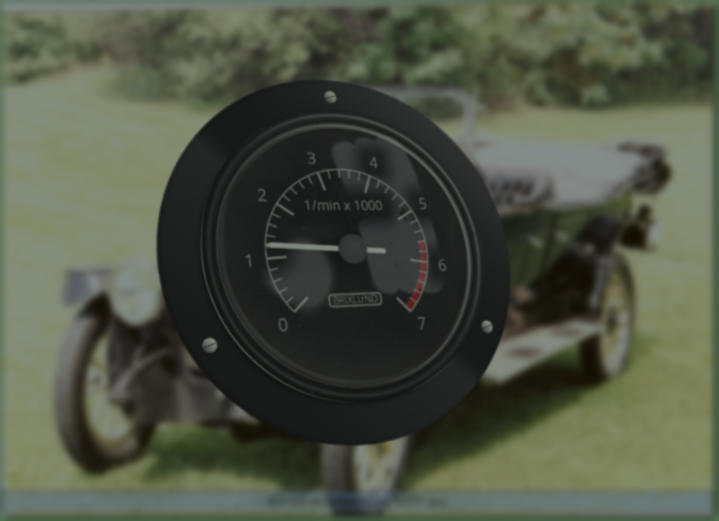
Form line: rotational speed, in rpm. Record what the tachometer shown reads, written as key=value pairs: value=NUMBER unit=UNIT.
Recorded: value=1200 unit=rpm
